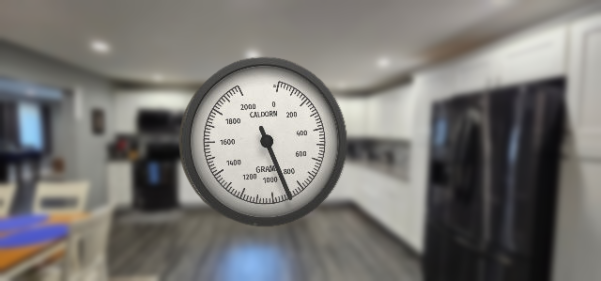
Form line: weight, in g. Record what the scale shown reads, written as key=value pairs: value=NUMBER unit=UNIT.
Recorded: value=900 unit=g
